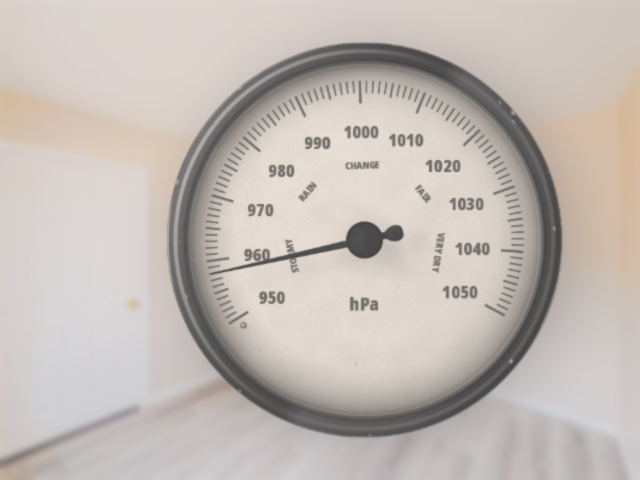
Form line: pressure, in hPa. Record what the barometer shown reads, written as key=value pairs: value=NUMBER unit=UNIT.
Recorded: value=958 unit=hPa
